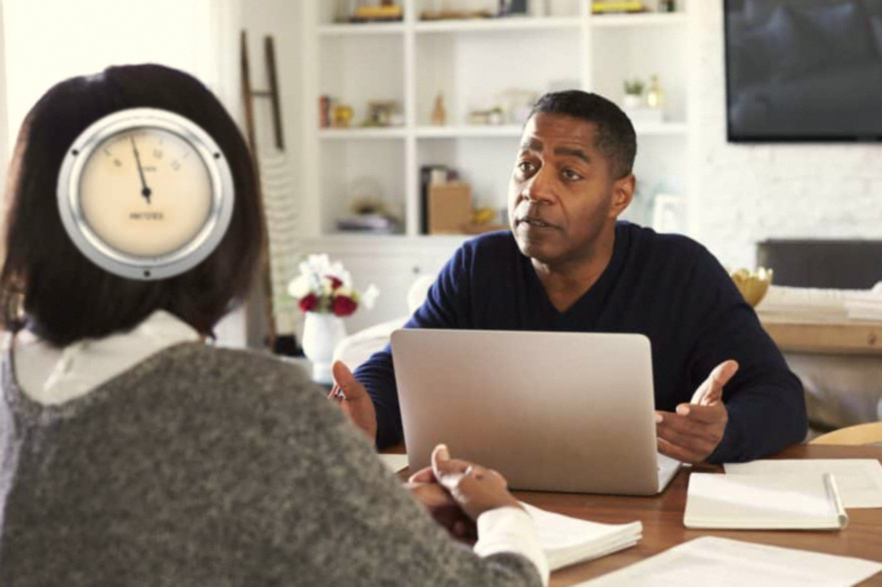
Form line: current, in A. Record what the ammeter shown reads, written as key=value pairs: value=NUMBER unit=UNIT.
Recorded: value=5 unit=A
